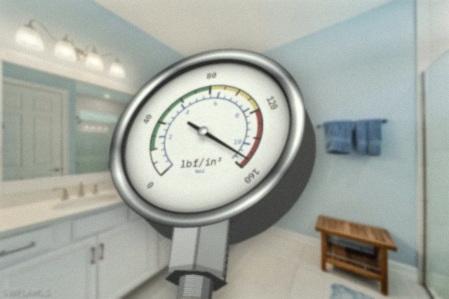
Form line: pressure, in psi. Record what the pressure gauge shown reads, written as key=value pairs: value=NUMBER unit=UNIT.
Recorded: value=155 unit=psi
